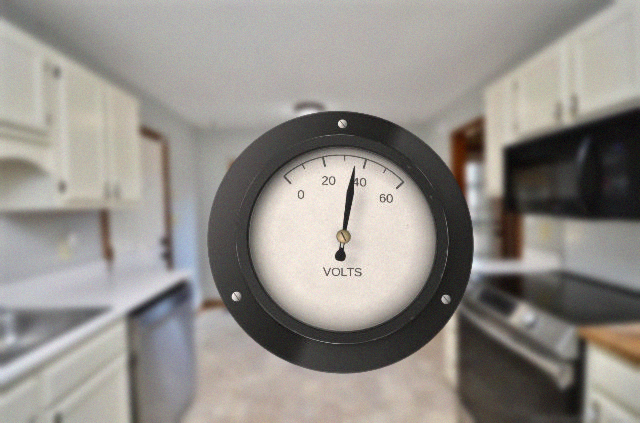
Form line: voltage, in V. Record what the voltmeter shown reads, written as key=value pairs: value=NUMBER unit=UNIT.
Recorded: value=35 unit=V
